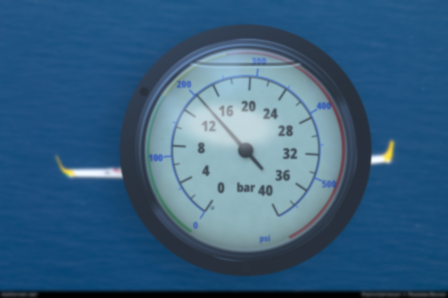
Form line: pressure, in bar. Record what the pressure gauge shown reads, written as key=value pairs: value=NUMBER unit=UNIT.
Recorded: value=14 unit=bar
